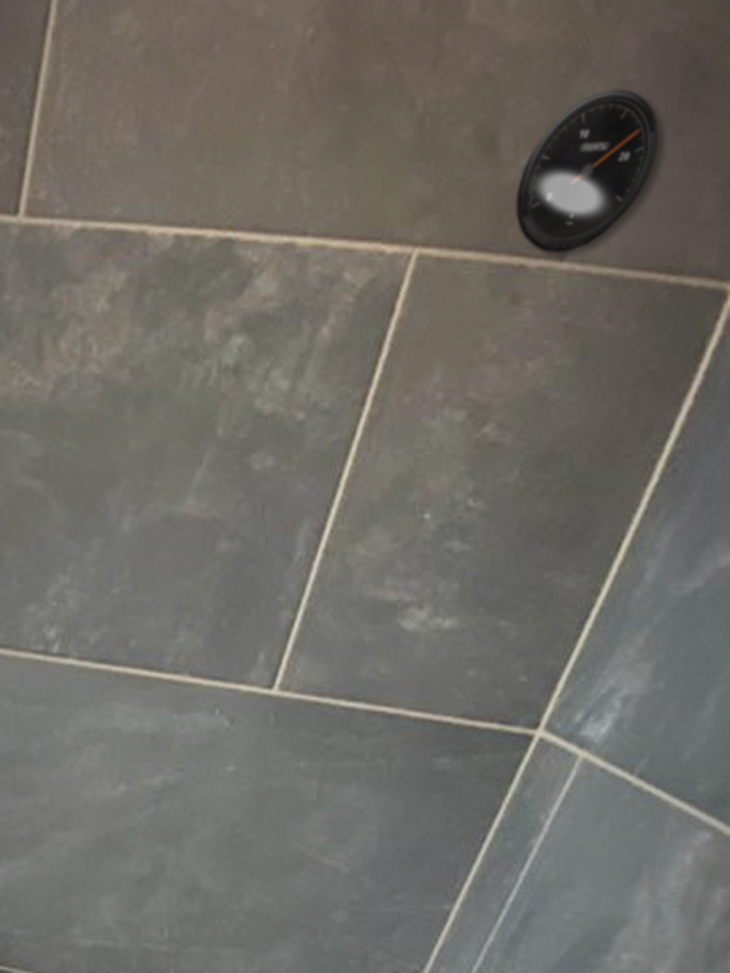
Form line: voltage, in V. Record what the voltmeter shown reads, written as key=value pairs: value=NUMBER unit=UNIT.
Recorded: value=18 unit=V
